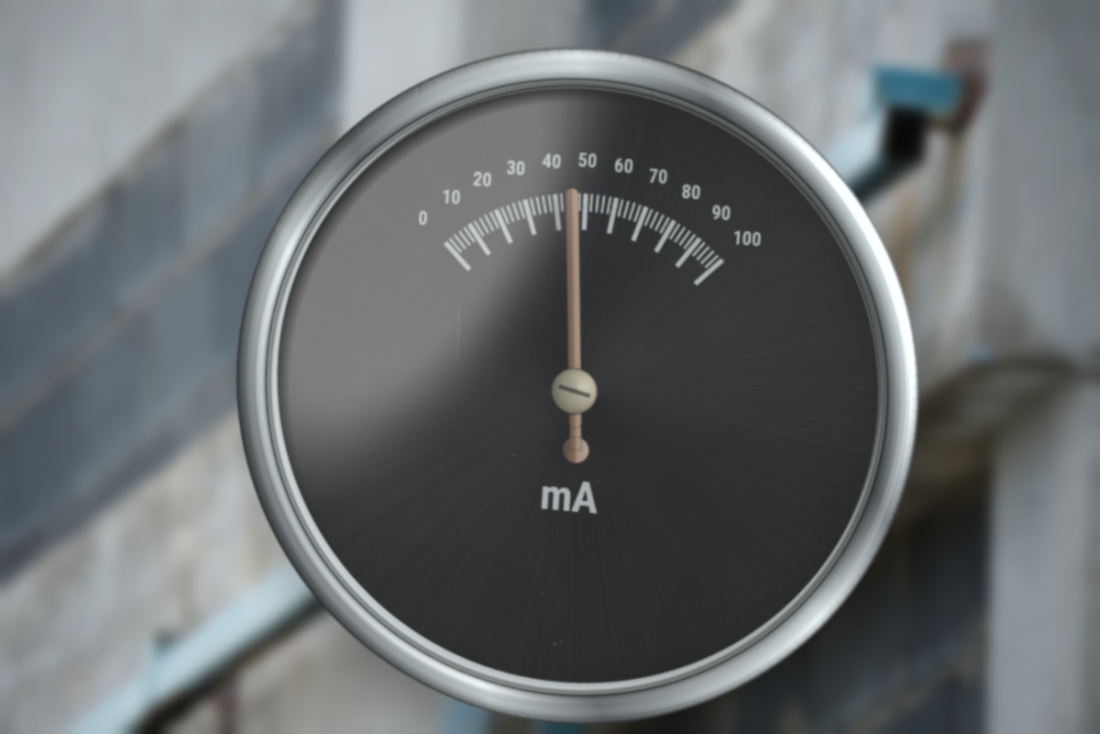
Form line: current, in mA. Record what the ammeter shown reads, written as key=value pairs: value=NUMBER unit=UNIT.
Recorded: value=46 unit=mA
